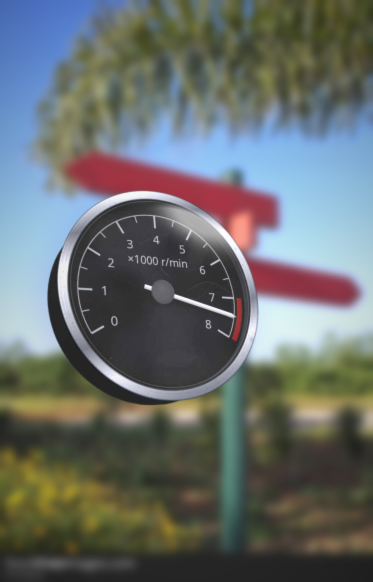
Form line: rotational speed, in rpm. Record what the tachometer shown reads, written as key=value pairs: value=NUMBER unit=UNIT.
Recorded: value=7500 unit=rpm
